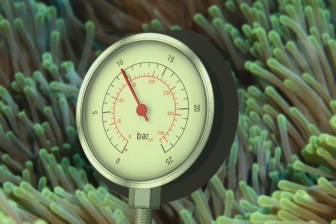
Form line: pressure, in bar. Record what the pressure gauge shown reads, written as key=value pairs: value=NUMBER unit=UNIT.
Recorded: value=10 unit=bar
